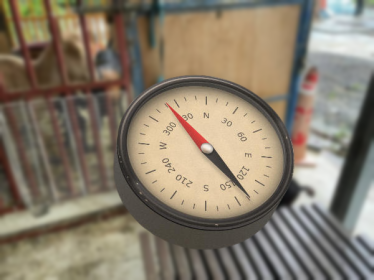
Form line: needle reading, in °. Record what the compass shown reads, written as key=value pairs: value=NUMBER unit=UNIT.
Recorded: value=320 unit=°
